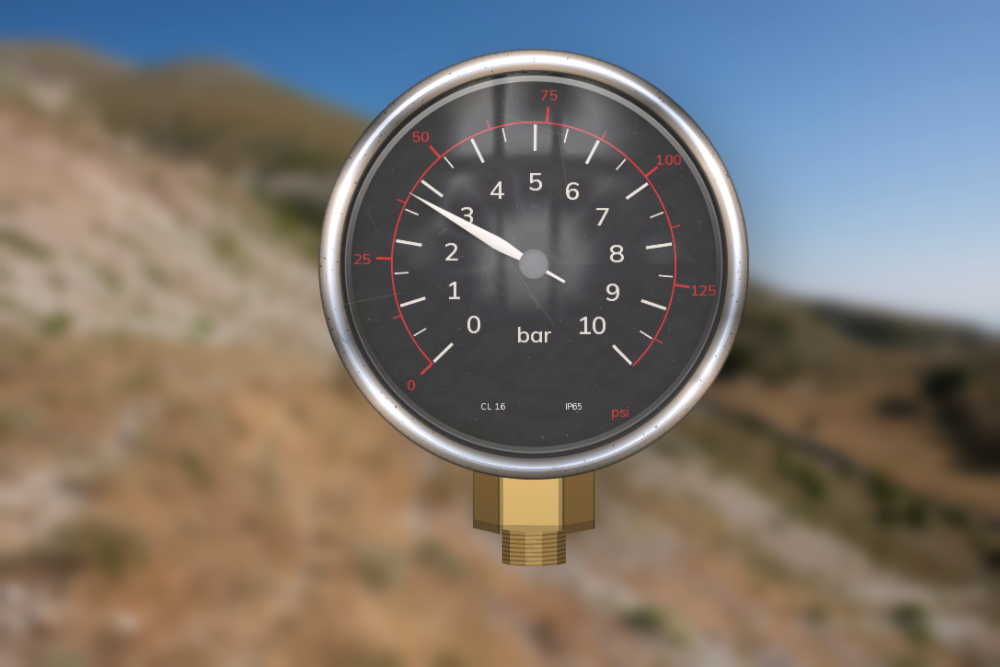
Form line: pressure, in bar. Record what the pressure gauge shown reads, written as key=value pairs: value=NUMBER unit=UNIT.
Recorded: value=2.75 unit=bar
